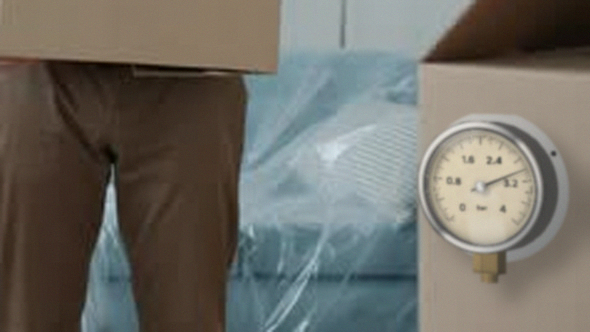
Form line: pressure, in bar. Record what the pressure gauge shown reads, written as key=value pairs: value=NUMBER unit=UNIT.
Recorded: value=3 unit=bar
